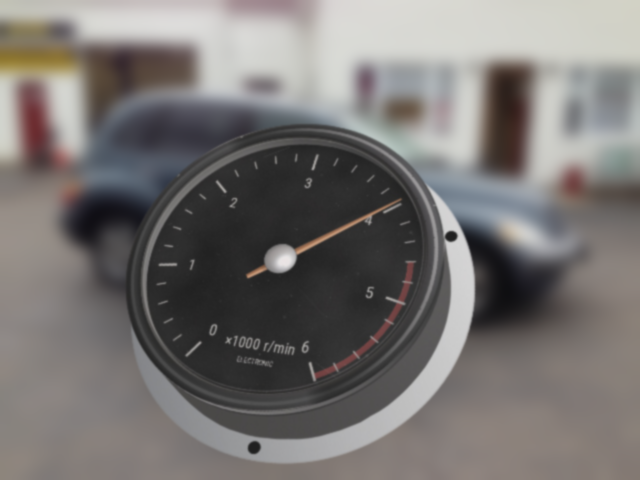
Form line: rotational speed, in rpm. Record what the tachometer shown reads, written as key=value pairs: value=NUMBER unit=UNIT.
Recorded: value=4000 unit=rpm
